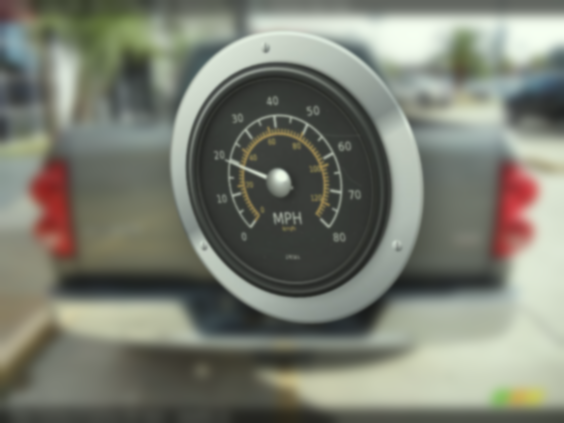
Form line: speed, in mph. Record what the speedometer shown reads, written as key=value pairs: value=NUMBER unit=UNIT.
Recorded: value=20 unit=mph
